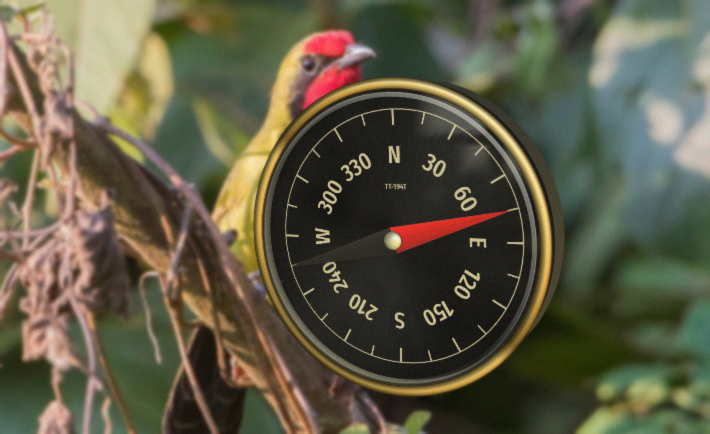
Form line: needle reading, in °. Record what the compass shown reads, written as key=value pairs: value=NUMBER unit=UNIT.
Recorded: value=75 unit=°
